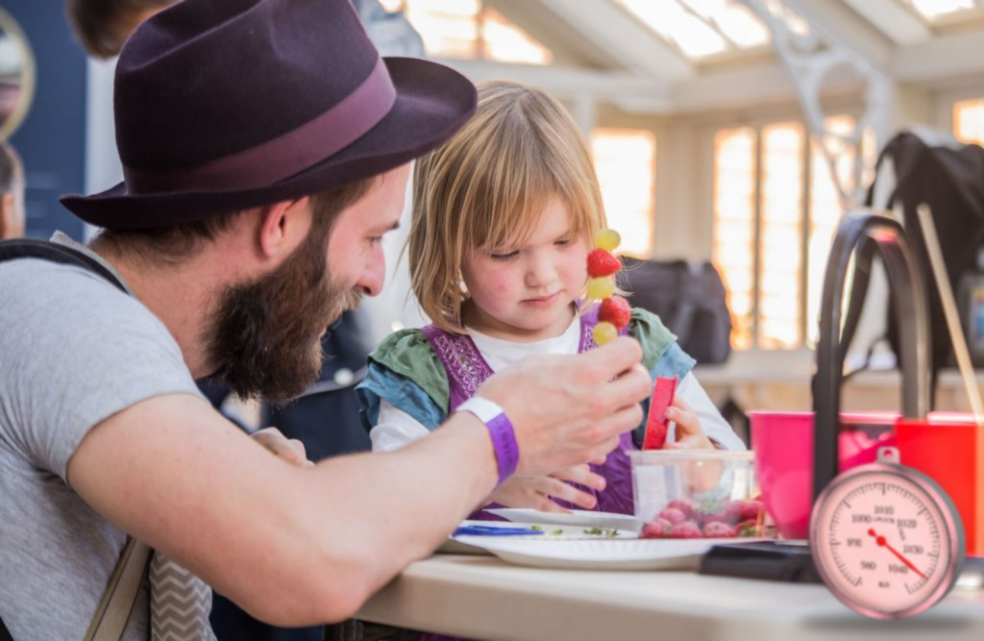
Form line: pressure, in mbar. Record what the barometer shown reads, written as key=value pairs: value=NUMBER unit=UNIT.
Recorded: value=1035 unit=mbar
